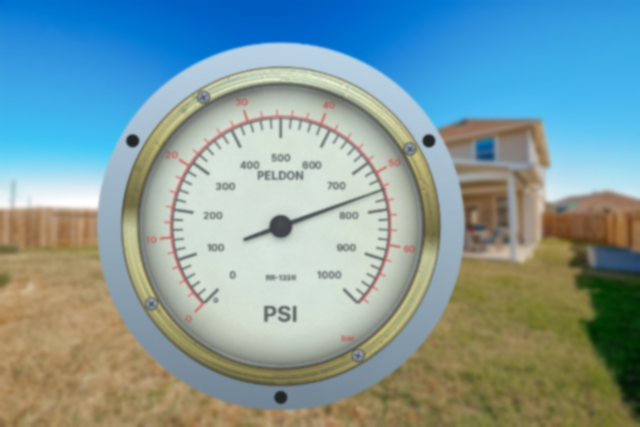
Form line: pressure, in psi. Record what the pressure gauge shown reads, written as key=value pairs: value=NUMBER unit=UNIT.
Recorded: value=760 unit=psi
